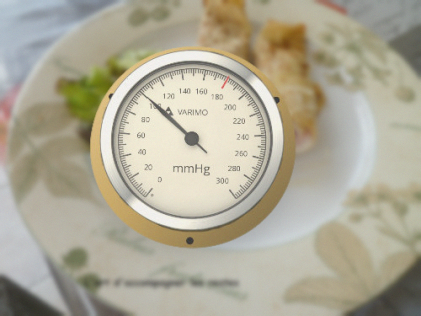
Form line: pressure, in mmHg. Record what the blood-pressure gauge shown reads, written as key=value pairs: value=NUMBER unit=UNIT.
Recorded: value=100 unit=mmHg
